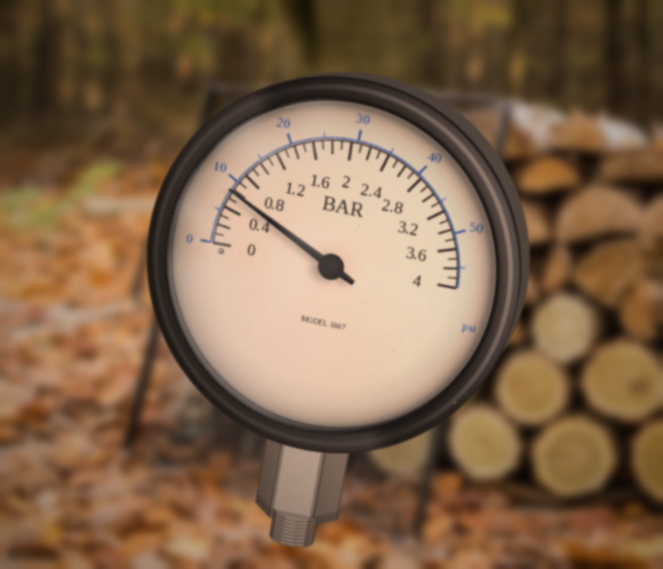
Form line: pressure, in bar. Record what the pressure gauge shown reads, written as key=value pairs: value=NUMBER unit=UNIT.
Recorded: value=0.6 unit=bar
